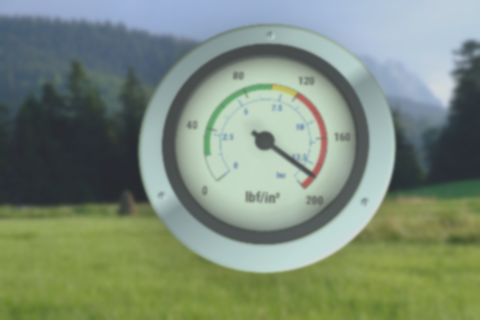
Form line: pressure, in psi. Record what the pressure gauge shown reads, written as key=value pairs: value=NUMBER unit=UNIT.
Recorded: value=190 unit=psi
